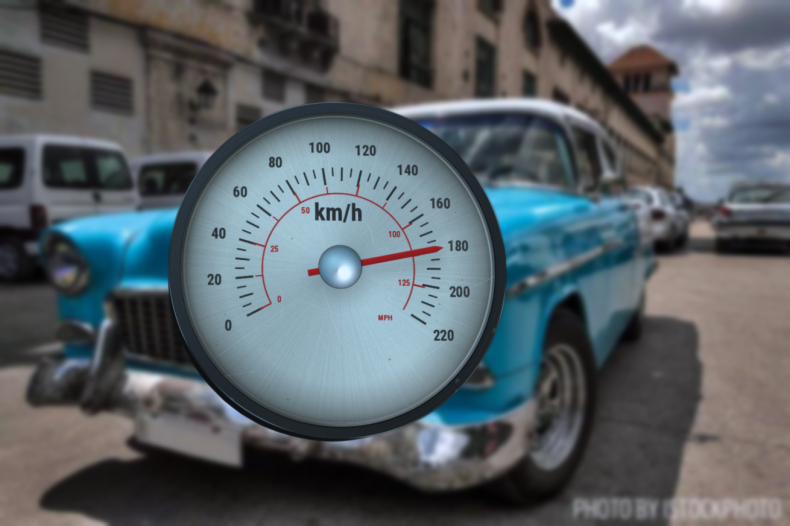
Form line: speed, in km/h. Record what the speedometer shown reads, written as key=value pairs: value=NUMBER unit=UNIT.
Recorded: value=180 unit=km/h
